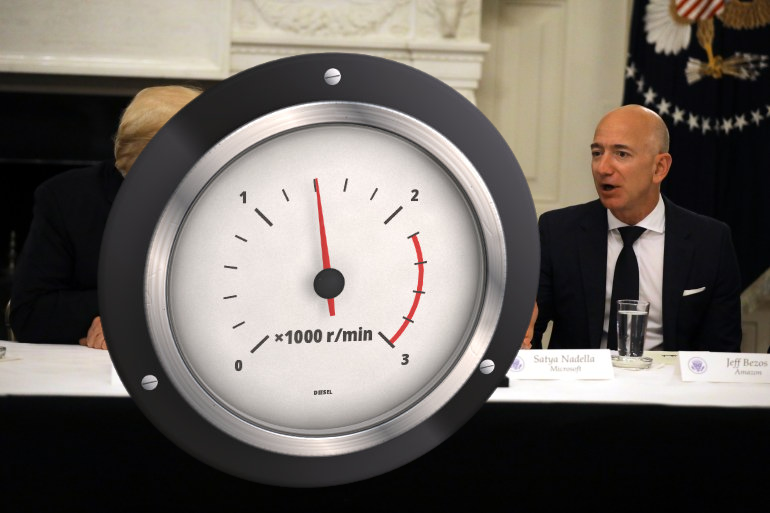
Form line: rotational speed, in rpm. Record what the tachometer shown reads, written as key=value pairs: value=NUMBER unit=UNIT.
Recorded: value=1400 unit=rpm
